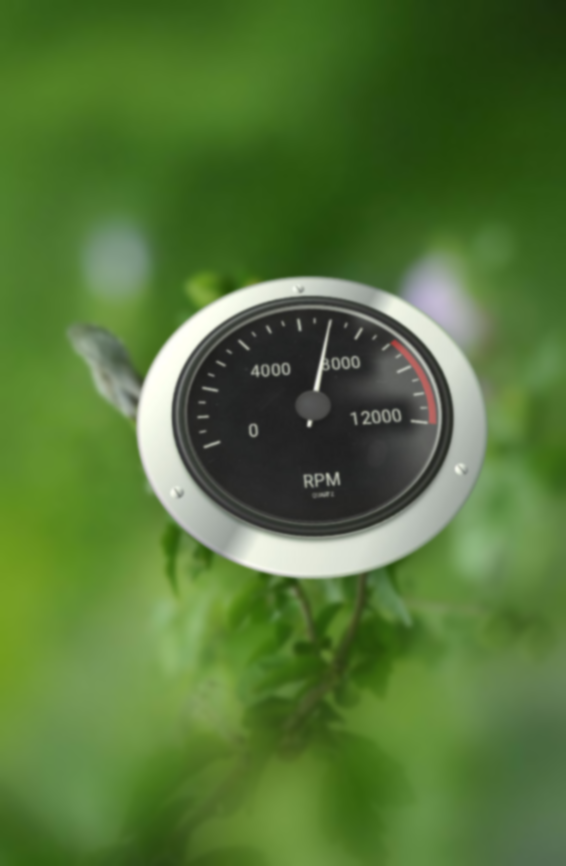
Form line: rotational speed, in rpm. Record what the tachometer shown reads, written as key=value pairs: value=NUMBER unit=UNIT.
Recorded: value=7000 unit=rpm
